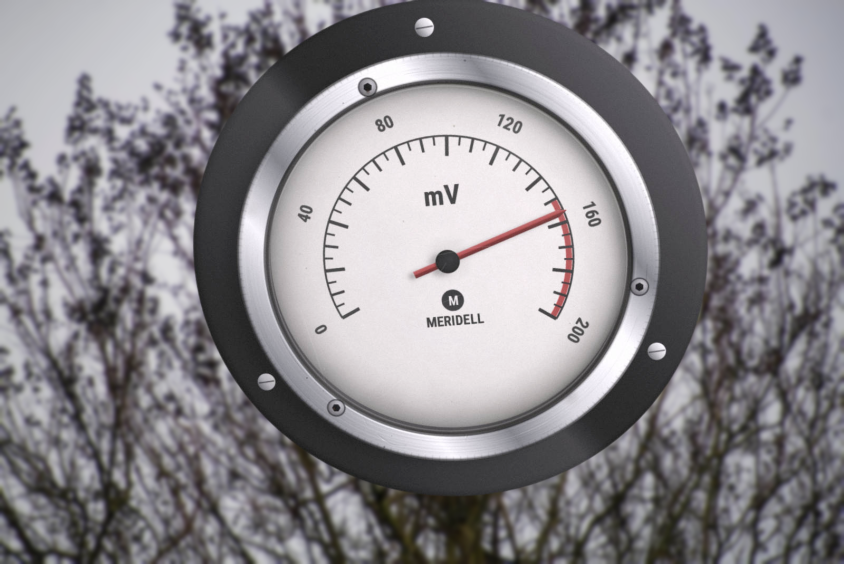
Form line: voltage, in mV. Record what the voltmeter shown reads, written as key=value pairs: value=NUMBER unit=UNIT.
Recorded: value=155 unit=mV
